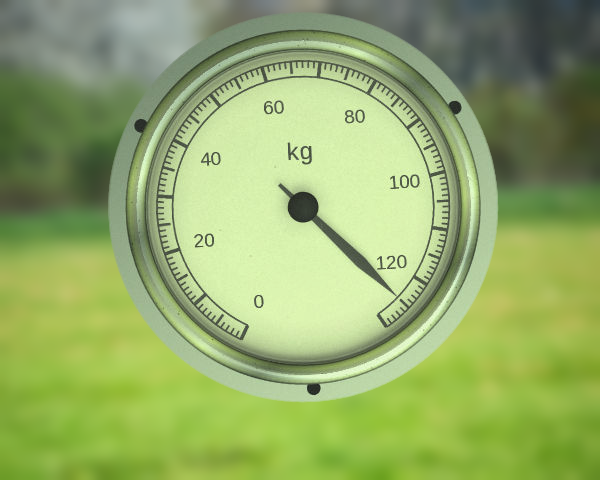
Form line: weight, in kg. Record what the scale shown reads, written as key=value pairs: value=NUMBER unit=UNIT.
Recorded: value=125 unit=kg
